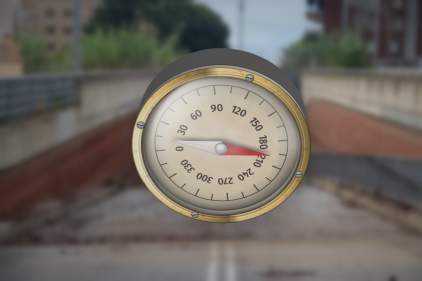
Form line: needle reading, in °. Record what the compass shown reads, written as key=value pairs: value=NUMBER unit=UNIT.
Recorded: value=195 unit=°
